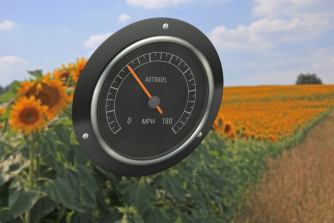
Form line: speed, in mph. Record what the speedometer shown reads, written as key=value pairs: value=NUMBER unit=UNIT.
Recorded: value=60 unit=mph
